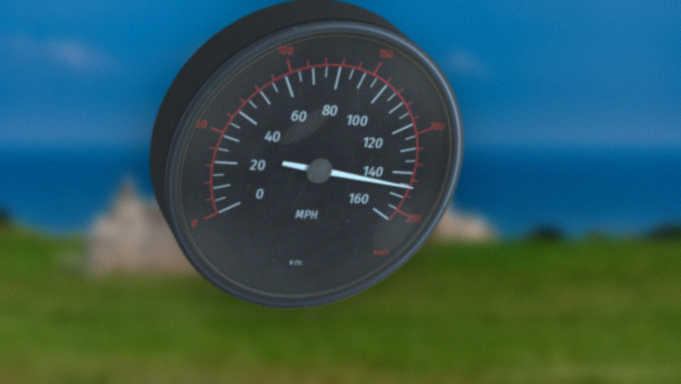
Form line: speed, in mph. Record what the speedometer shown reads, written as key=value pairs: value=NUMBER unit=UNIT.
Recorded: value=145 unit=mph
